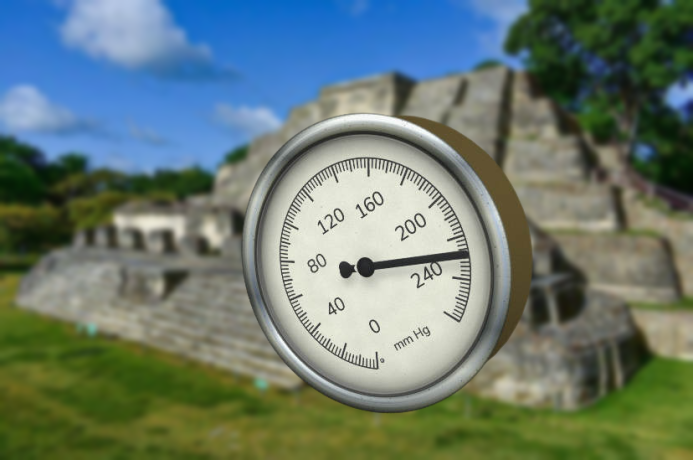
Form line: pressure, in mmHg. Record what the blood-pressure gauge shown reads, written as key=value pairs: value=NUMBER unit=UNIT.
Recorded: value=228 unit=mmHg
